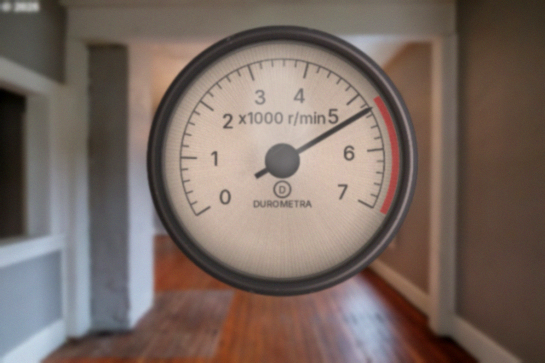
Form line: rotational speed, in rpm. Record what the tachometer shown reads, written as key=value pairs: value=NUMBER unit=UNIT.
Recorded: value=5300 unit=rpm
